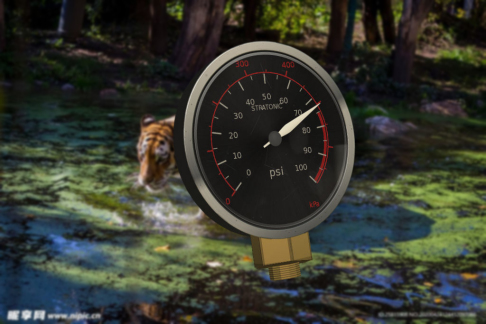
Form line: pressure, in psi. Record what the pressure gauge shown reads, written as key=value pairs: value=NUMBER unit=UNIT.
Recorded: value=72.5 unit=psi
